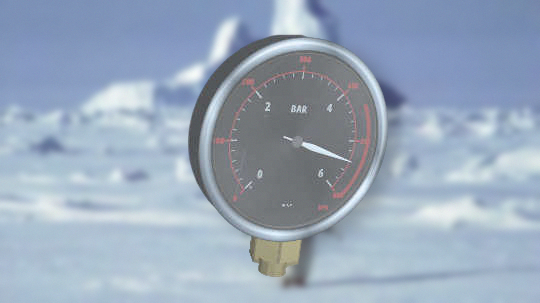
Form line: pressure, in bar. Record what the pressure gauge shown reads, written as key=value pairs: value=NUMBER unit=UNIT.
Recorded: value=5.4 unit=bar
